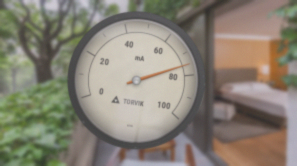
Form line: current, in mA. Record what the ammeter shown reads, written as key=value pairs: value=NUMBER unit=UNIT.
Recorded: value=75 unit=mA
